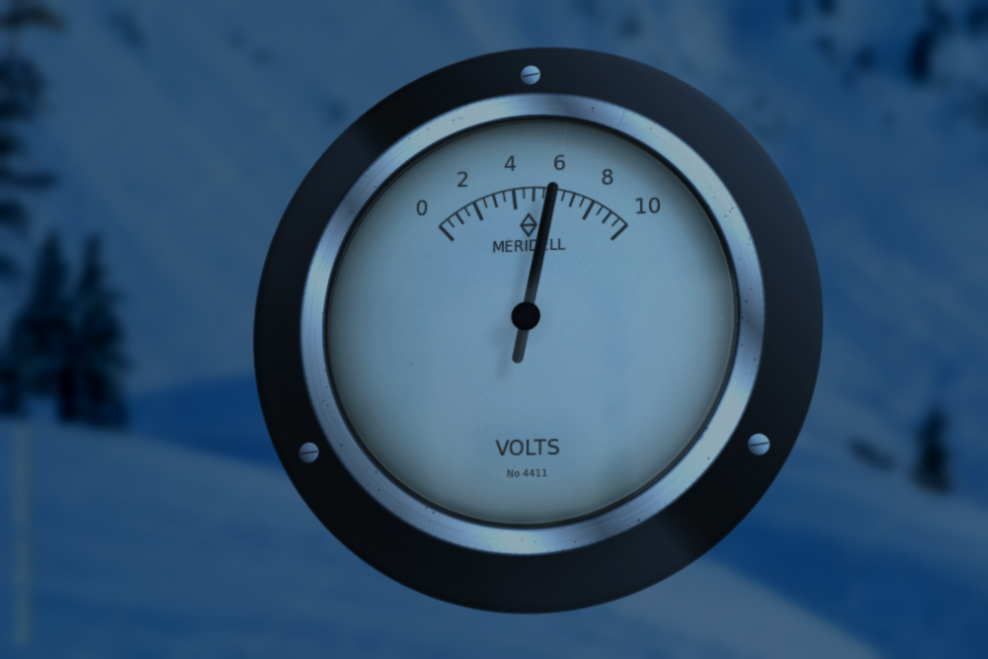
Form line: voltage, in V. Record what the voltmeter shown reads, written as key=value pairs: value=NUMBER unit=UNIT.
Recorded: value=6 unit=V
